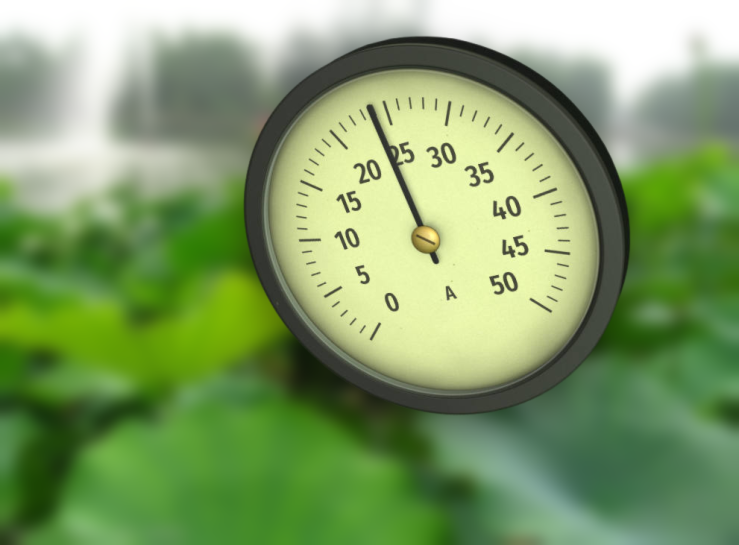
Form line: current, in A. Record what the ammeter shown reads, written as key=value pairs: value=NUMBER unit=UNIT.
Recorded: value=24 unit=A
